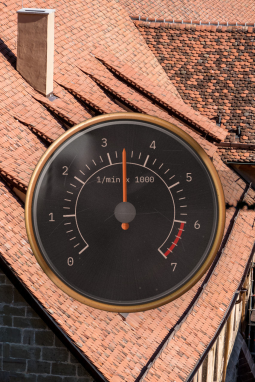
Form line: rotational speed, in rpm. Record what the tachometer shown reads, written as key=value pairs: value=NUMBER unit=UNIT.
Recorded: value=3400 unit=rpm
